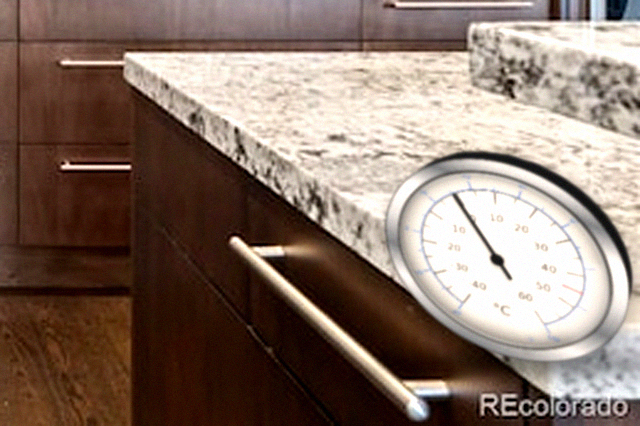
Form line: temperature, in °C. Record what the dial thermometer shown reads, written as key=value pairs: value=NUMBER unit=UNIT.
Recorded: value=0 unit=°C
